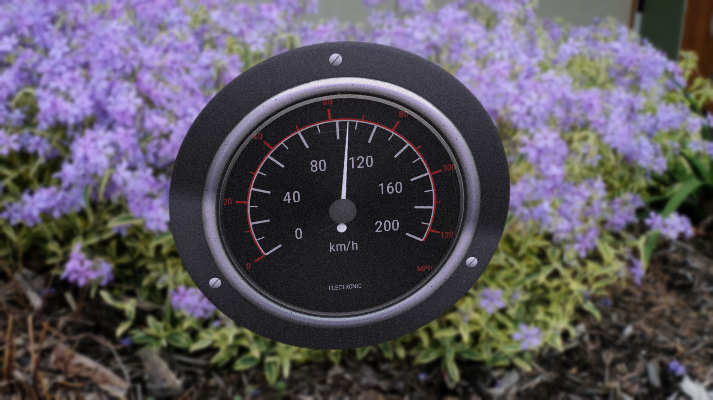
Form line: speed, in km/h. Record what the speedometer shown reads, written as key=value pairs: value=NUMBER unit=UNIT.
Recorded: value=105 unit=km/h
